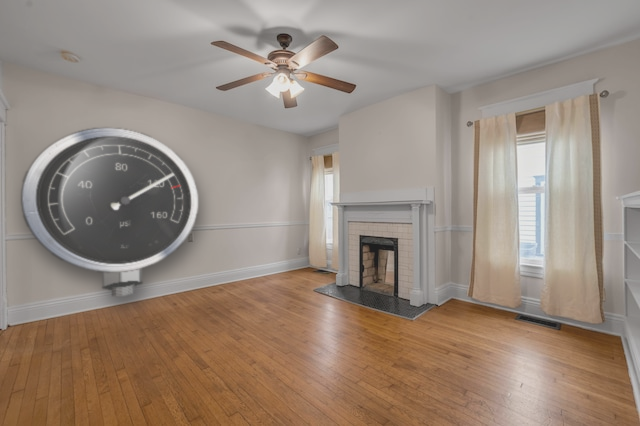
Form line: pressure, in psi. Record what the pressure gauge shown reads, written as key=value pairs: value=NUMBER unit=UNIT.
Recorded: value=120 unit=psi
